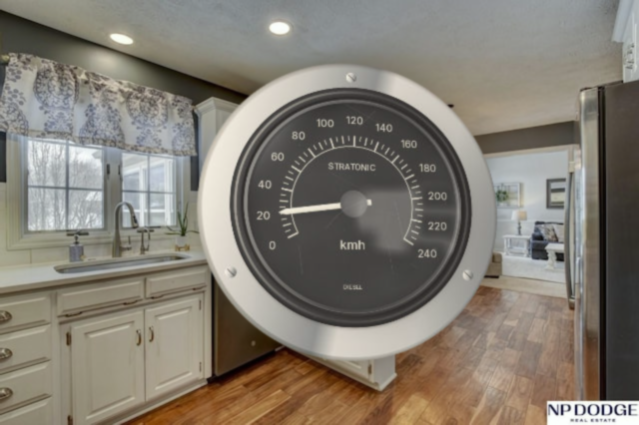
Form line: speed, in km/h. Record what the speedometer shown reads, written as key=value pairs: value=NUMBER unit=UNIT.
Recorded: value=20 unit=km/h
